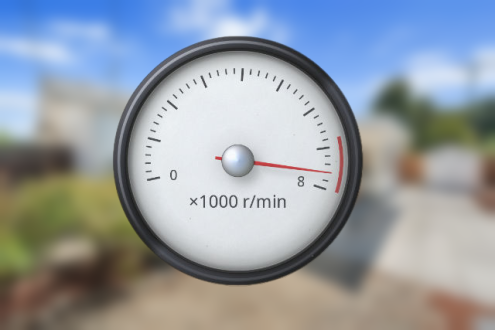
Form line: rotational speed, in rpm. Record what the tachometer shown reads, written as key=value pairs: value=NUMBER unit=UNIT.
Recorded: value=7600 unit=rpm
